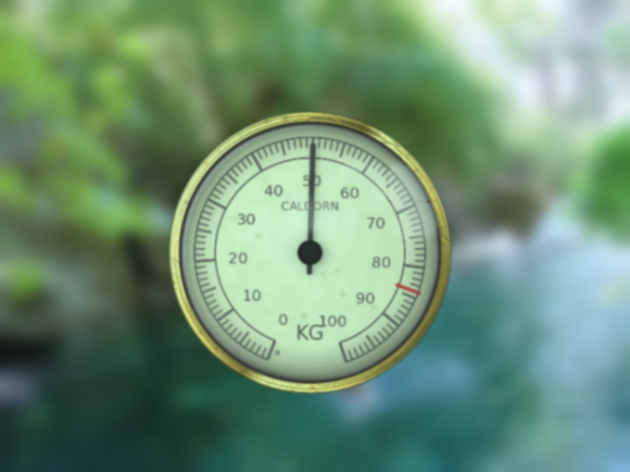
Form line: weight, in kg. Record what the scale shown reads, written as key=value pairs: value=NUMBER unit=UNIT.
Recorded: value=50 unit=kg
